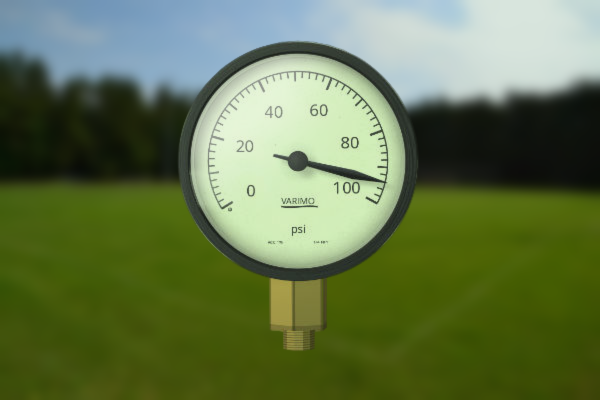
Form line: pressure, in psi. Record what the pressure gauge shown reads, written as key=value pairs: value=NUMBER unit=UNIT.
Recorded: value=94 unit=psi
